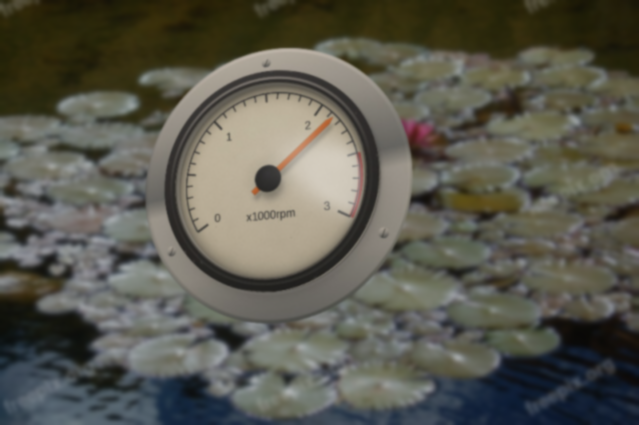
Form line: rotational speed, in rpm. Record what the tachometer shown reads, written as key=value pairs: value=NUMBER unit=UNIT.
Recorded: value=2150 unit=rpm
